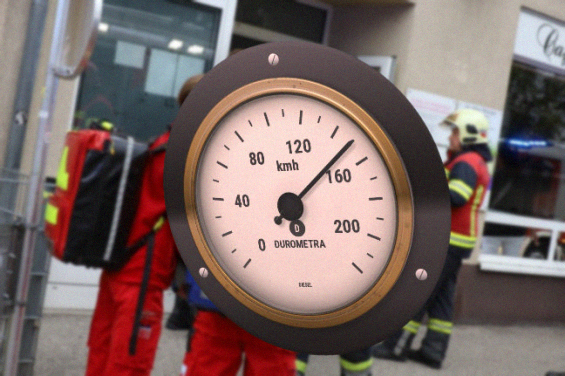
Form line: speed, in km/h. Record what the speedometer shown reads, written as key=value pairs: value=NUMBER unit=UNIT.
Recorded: value=150 unit=km/h
